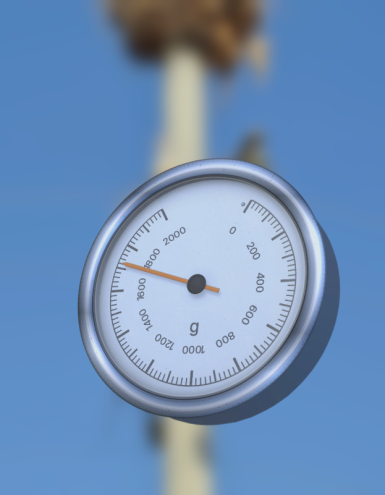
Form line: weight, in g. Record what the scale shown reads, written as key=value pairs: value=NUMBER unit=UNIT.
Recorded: value=1720 unit=g
